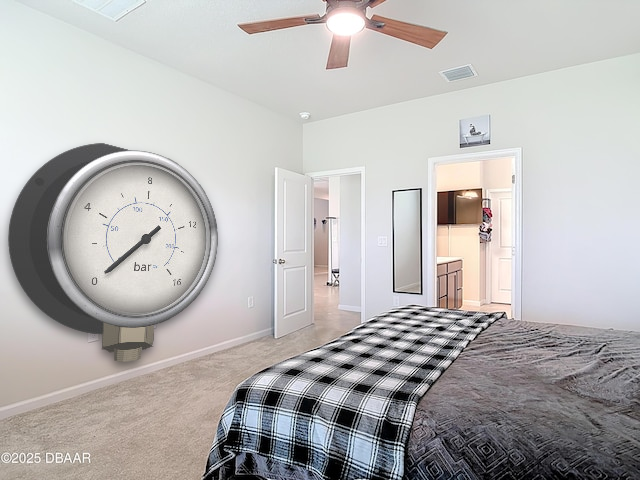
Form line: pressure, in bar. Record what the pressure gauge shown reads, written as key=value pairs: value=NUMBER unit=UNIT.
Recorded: value=0 unit=bar
